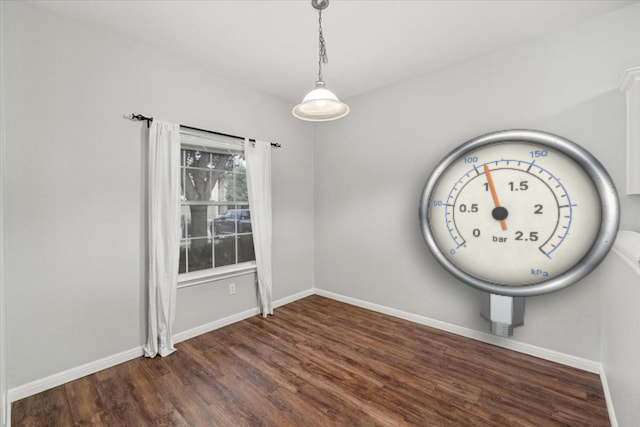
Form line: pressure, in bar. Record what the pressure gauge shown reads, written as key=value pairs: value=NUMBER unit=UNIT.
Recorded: value=1.1 unit=bar
